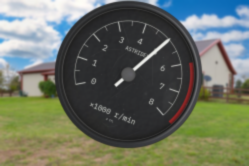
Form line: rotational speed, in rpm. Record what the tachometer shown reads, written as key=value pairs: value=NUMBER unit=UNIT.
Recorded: value=5000 unit=rpm
